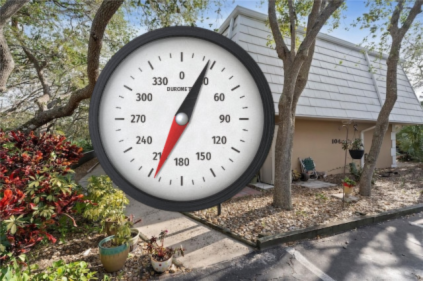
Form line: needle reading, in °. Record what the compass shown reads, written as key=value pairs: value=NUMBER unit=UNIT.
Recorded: value=205 unit=°
